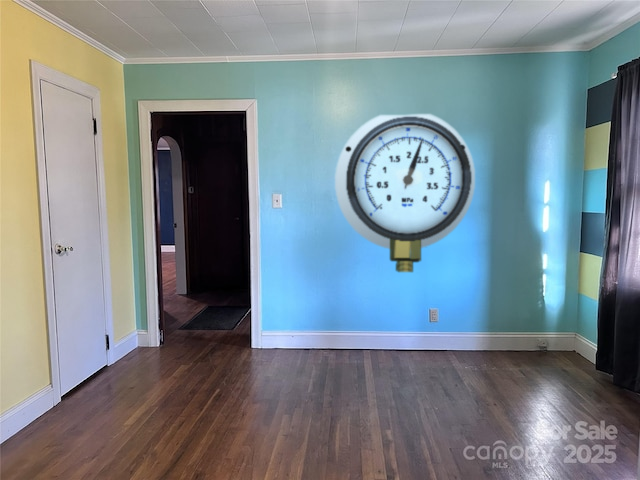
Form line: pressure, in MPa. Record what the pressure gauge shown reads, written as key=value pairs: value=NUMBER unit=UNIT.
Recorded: value=2.25 unit=MPa
